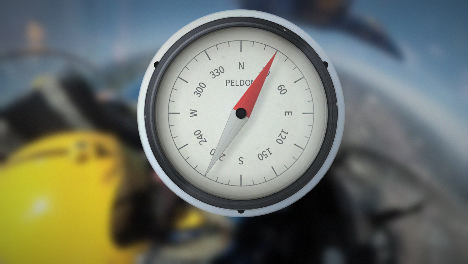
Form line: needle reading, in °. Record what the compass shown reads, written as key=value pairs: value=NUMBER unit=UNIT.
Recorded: value=30 unit=°
